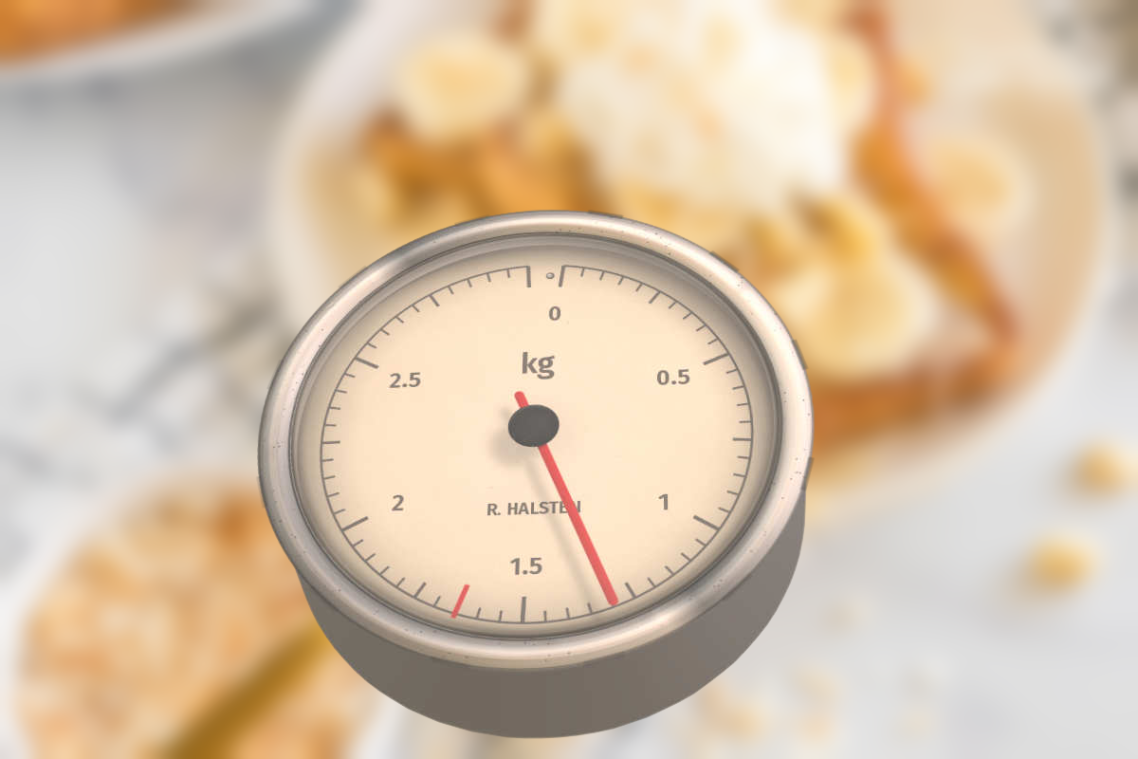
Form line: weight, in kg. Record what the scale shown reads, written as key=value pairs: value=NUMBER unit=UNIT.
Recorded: value=1.3 unit=kg
